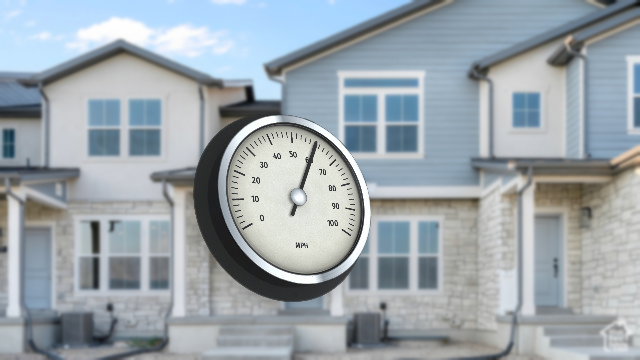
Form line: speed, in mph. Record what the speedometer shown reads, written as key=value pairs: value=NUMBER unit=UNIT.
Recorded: value=60 unit=mph
